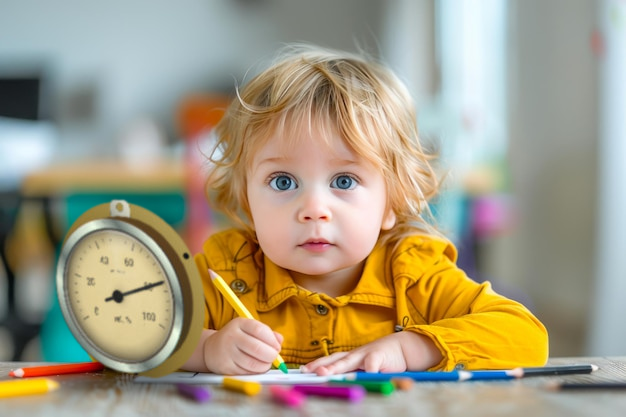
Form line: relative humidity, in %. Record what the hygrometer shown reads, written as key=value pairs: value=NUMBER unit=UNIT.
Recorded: value=80 unit=%
